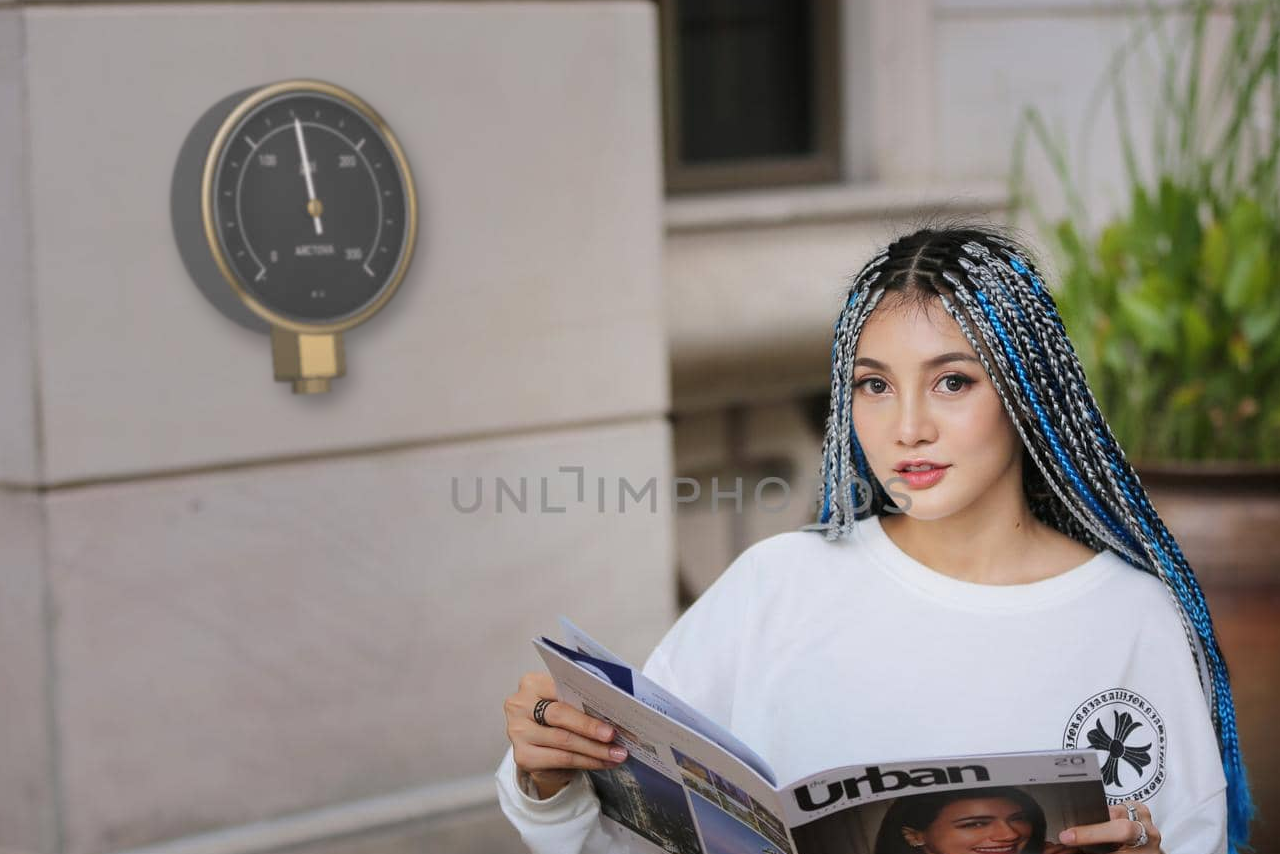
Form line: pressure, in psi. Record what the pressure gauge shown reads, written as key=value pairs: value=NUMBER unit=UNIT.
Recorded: value=140 unit=psi
